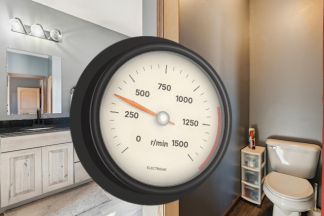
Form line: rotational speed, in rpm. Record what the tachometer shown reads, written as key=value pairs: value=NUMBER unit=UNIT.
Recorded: value=350 unit=rpm
